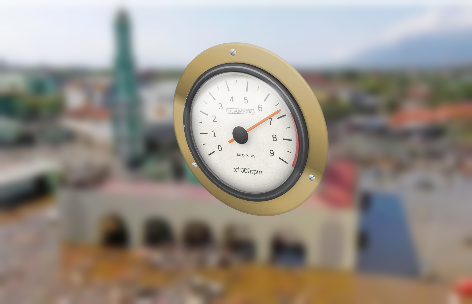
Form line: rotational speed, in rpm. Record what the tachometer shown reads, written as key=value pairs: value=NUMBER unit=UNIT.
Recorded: value=6750 unit=rpm
